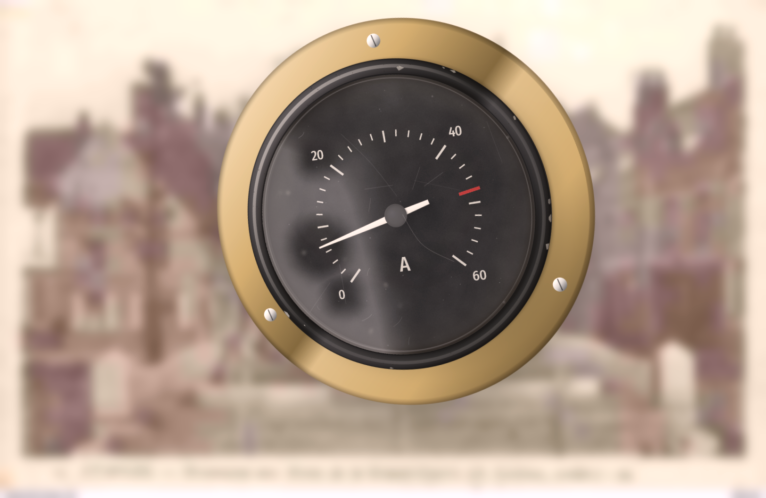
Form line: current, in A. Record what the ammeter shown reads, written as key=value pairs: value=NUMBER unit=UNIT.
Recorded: value=7 unit=A
